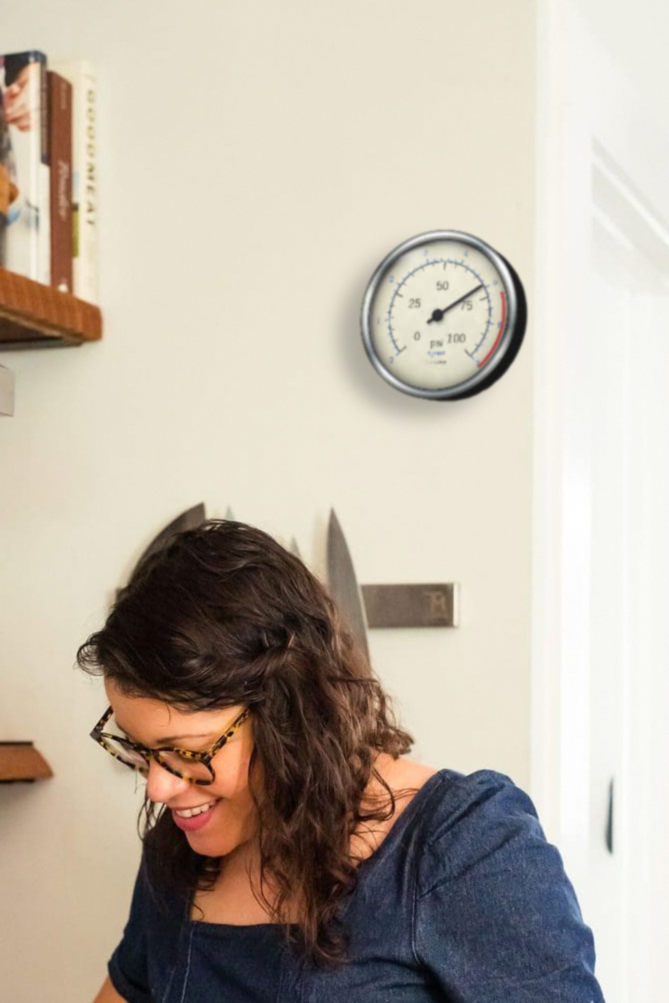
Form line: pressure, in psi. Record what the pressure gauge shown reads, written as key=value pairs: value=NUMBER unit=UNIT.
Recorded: value=70 unit=psi
